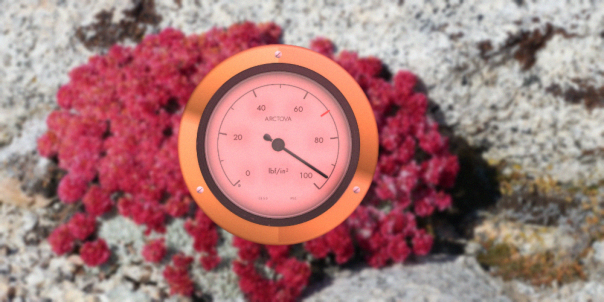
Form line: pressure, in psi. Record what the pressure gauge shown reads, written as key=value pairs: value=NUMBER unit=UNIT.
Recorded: value=95 unit=psi
